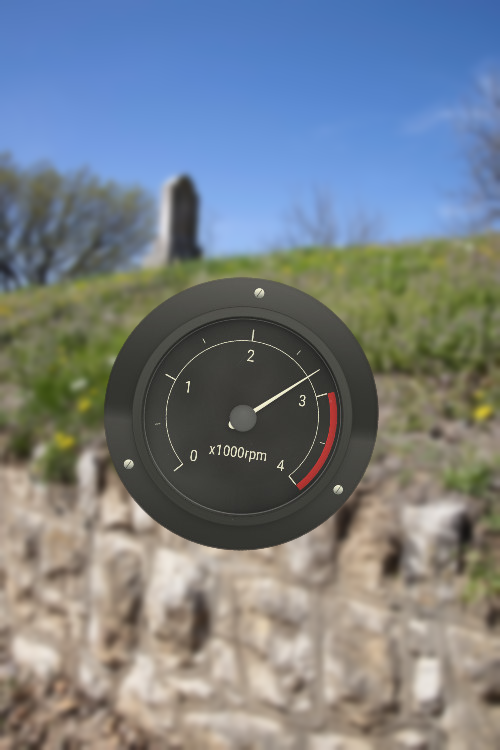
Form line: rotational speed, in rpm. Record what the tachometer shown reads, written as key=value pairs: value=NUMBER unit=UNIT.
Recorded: value=2750 unit=rpm
